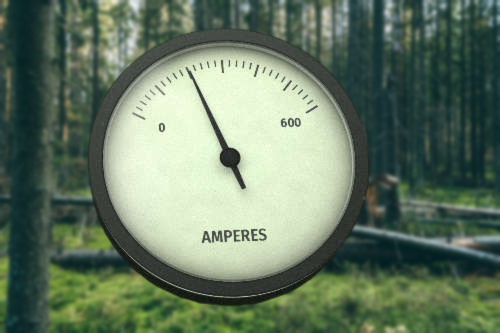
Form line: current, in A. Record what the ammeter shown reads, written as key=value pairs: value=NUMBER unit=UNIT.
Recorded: value=200 unit=A
